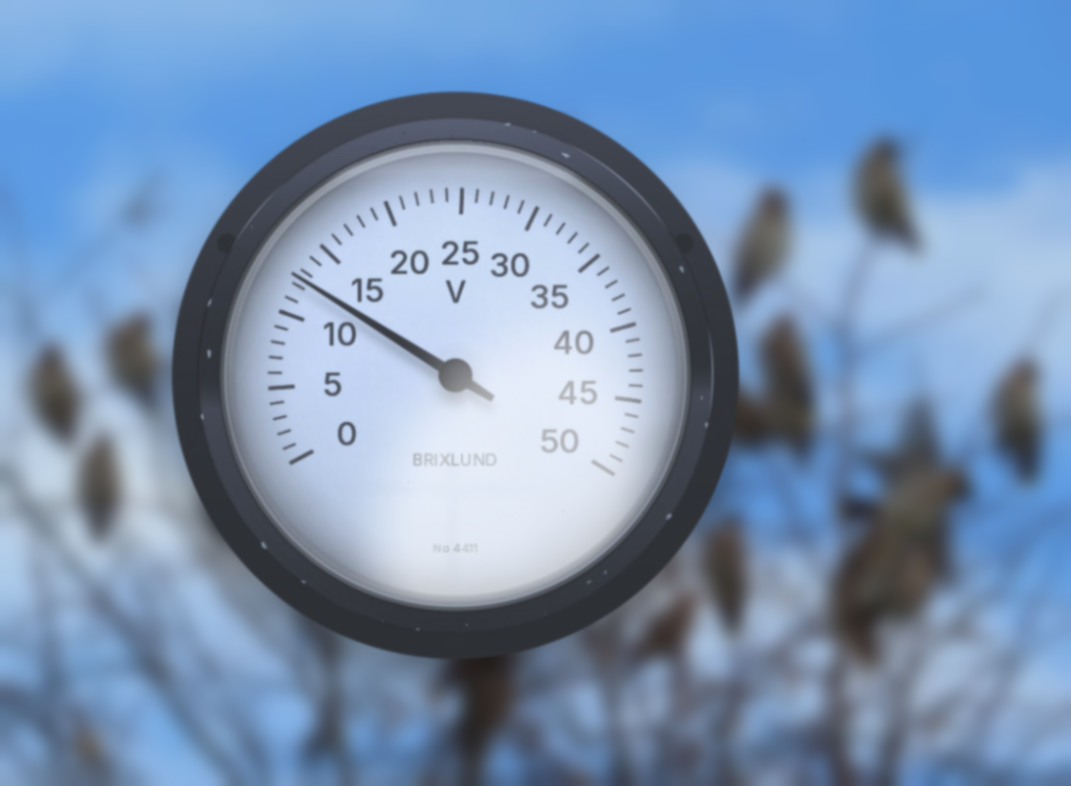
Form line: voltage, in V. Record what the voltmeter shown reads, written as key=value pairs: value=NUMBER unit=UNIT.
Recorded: value=12.5 unit=V
